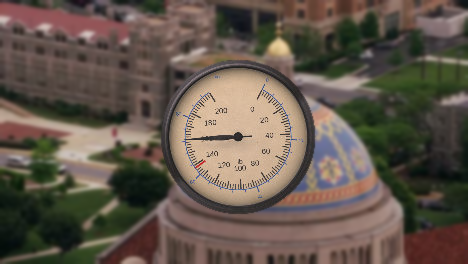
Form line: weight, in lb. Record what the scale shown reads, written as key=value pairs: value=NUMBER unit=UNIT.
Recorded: value=160 unit=lb
